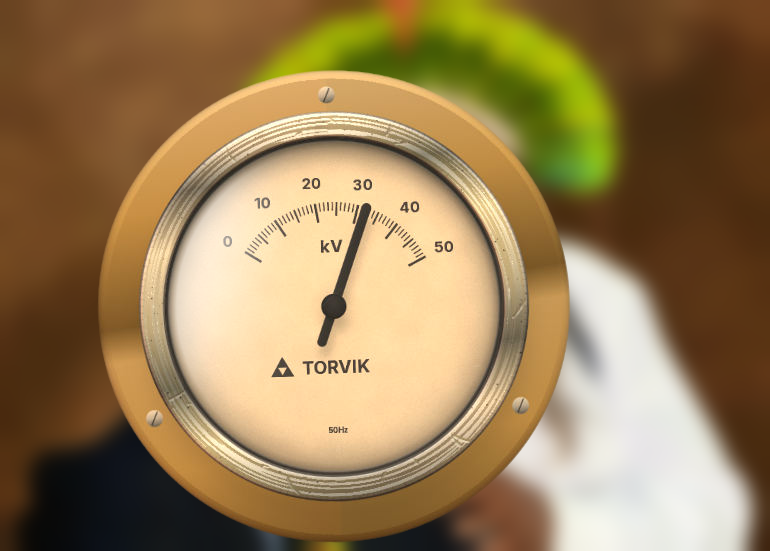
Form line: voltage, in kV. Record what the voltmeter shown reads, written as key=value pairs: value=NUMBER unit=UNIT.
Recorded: value=32 unit=kV
